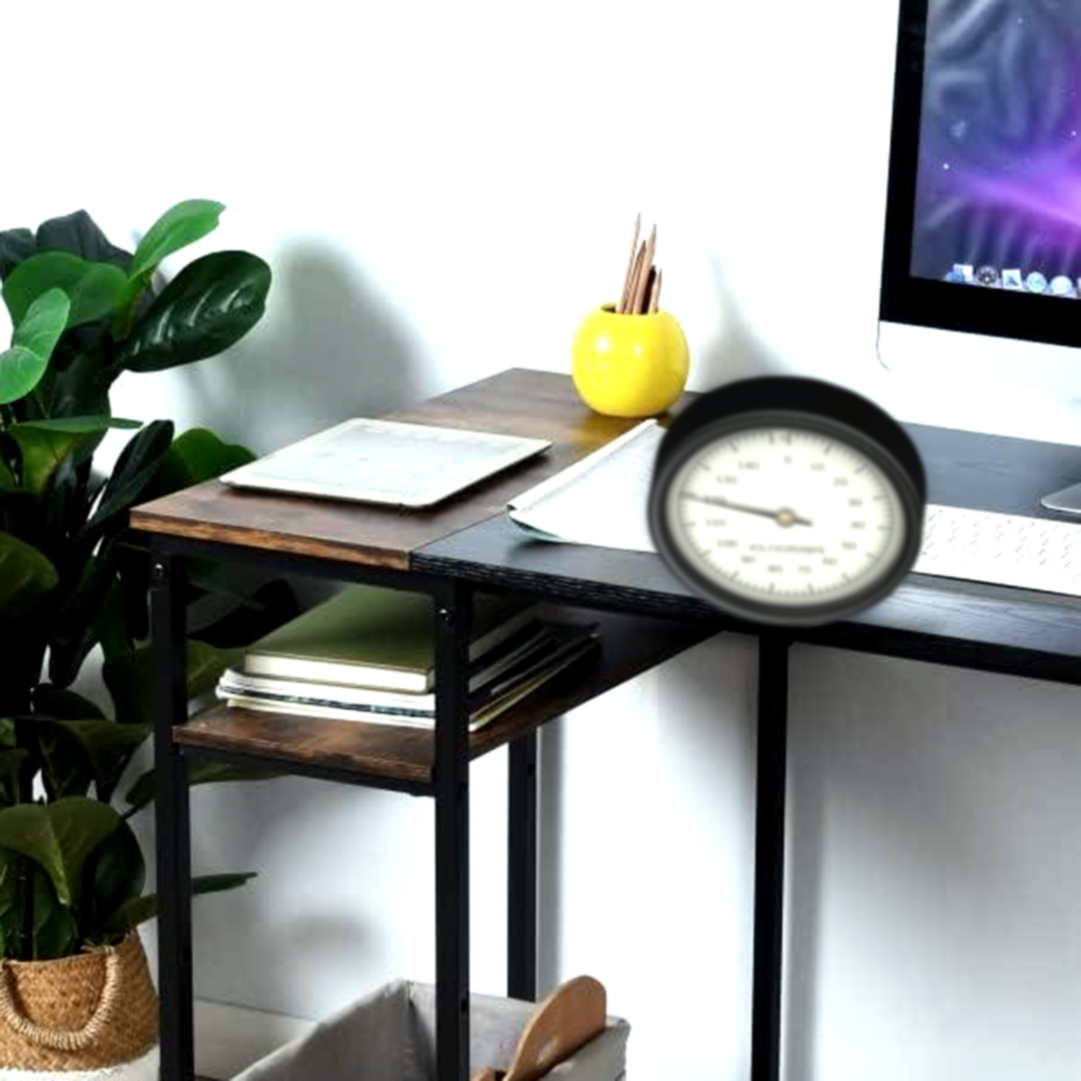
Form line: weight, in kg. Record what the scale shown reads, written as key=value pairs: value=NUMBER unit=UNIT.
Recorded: value=120 unit=kg
